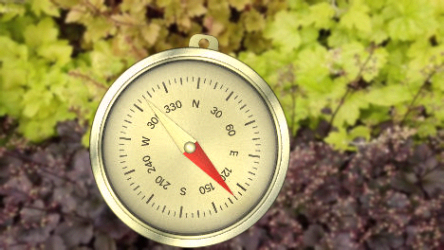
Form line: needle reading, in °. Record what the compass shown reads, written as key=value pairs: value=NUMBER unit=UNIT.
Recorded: value=130 unit=°
